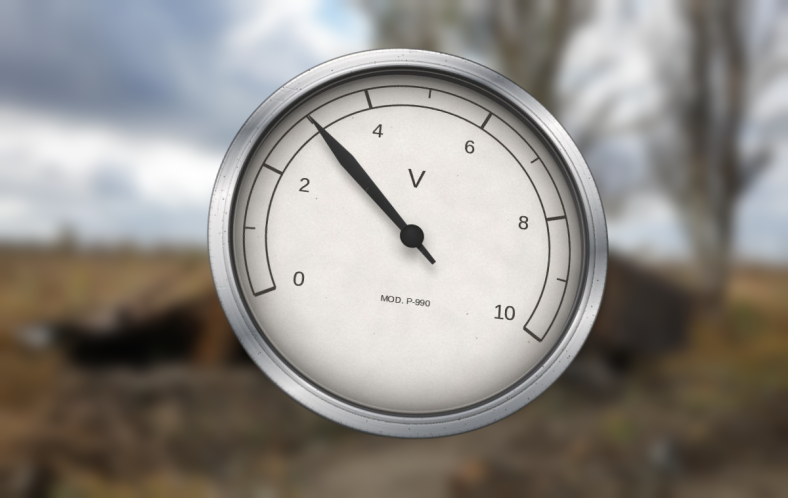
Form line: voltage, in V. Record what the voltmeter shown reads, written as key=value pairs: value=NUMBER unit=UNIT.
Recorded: value=3 unit=V
